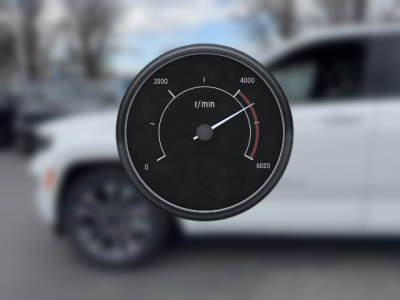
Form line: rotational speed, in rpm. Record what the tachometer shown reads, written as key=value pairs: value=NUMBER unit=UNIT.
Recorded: value=4500 unit=rpm
